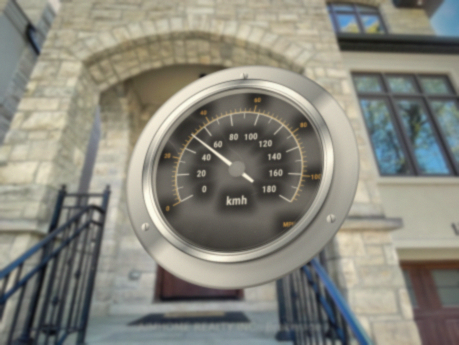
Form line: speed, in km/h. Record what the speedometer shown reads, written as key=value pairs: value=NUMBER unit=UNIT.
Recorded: value=50 unit=km/h
